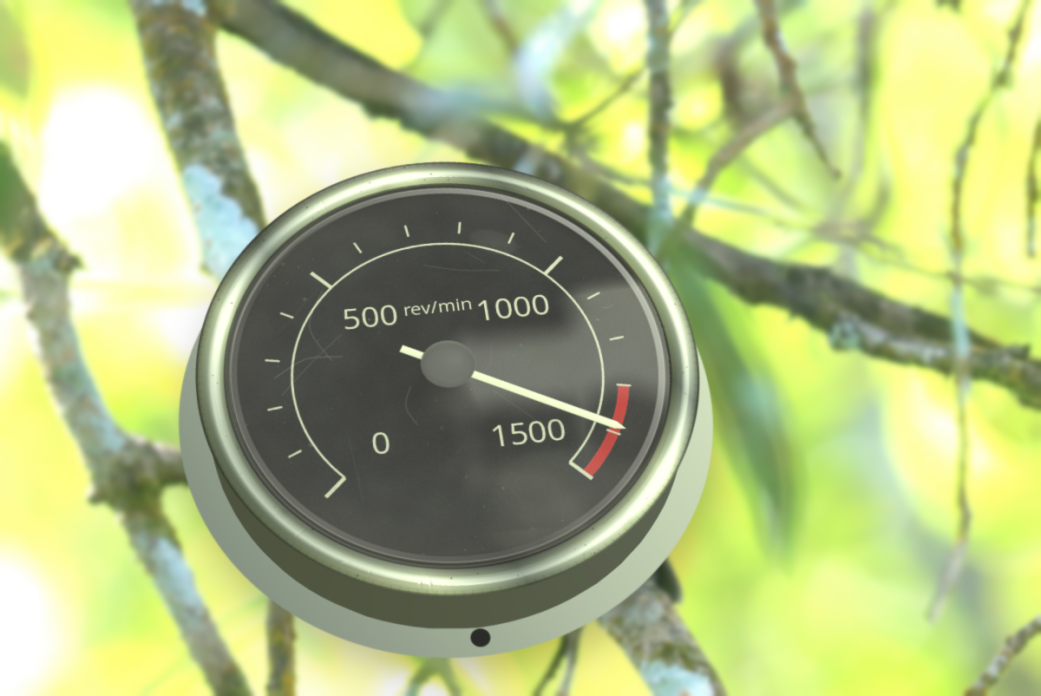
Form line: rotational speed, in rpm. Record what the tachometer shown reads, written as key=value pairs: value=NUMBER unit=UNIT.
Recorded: value=1400 unit=rpm
